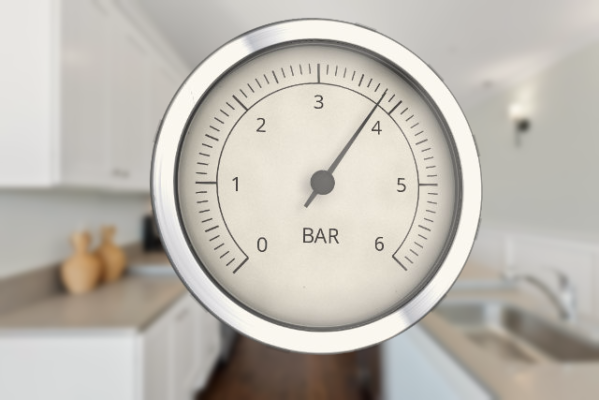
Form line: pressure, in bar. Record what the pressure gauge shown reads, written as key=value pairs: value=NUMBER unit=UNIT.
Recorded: value=3.8 unit=bar
